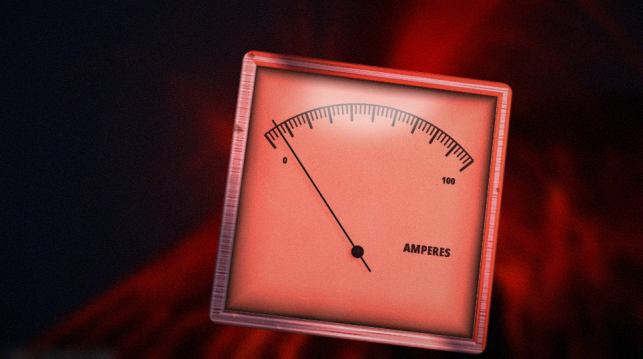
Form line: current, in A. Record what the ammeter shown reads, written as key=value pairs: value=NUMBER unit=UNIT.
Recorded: value=6 unit=A
